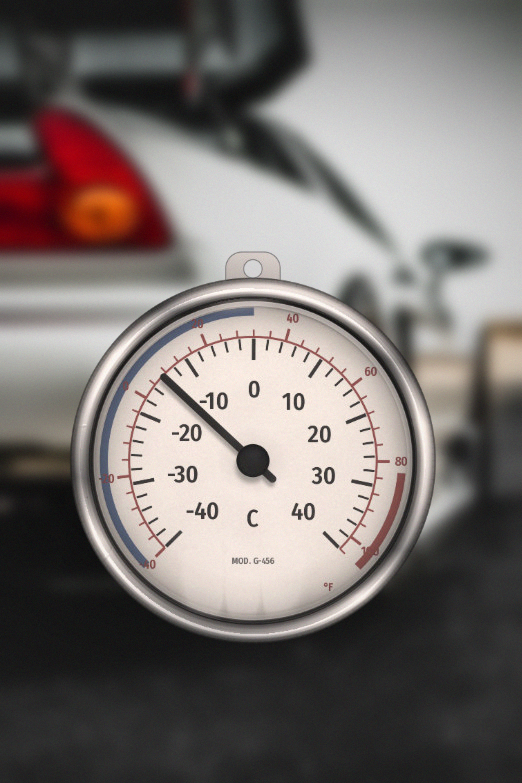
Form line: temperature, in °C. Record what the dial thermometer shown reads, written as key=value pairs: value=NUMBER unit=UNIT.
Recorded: value=-14 unit=°C
